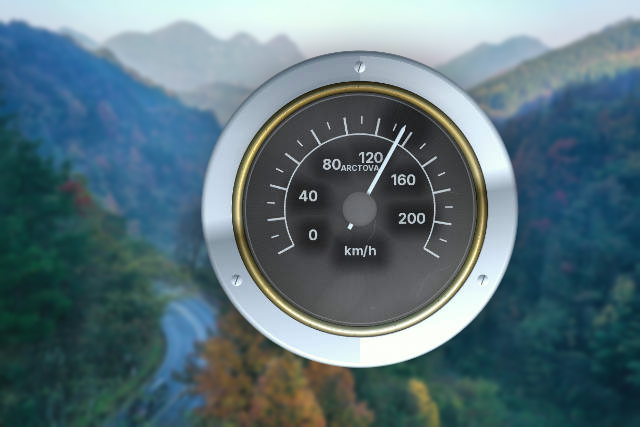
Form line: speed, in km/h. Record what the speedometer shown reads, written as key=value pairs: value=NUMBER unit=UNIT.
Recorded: value=135 unit=km/h
